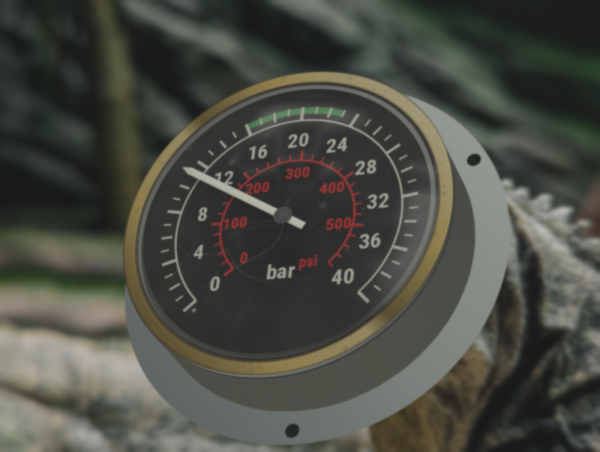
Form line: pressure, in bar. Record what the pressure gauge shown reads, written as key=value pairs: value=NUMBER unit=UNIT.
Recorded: value=11 unit=bar
